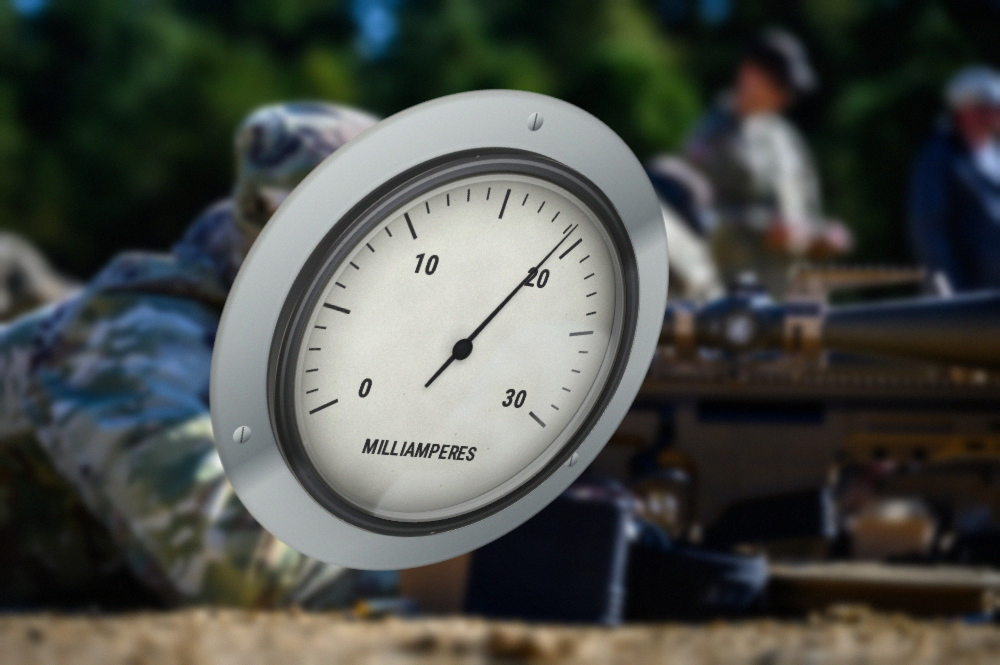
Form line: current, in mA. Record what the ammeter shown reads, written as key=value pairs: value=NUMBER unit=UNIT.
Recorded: value=19 unit=mA
